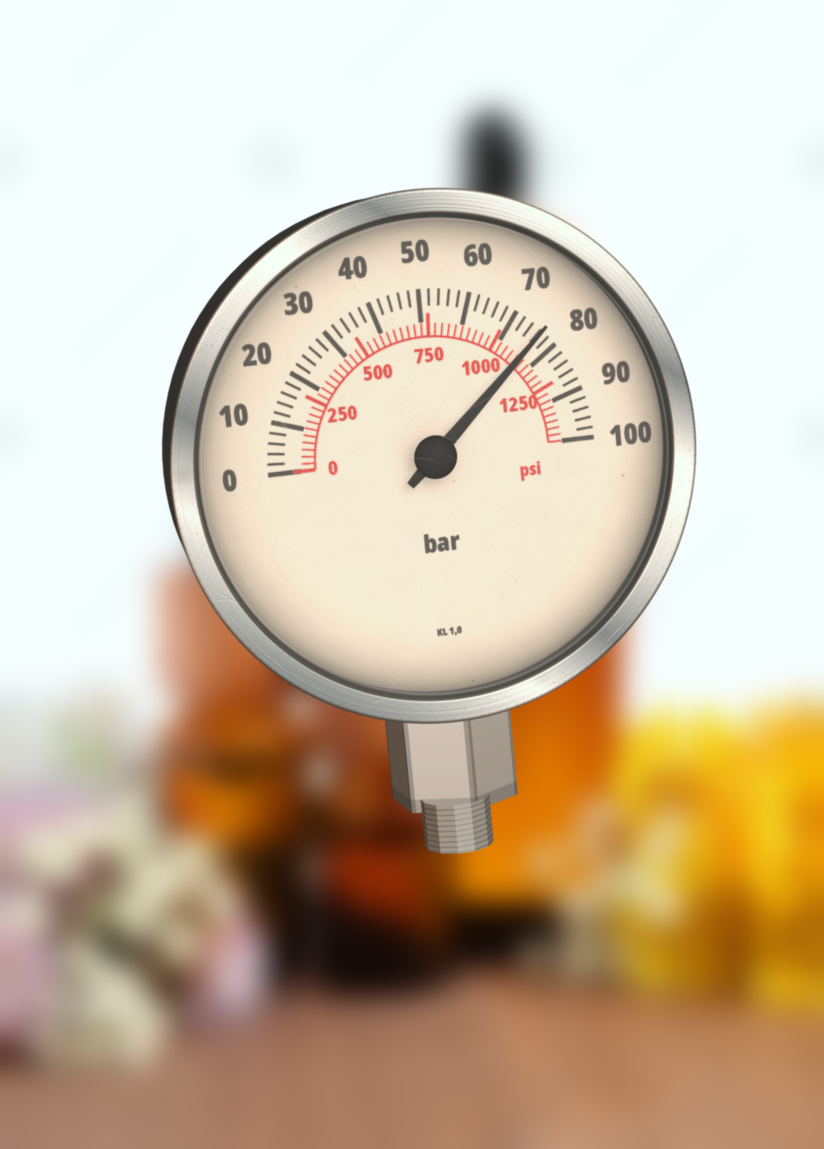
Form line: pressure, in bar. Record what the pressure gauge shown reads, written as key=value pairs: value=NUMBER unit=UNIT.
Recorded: value=76 unit=bar
